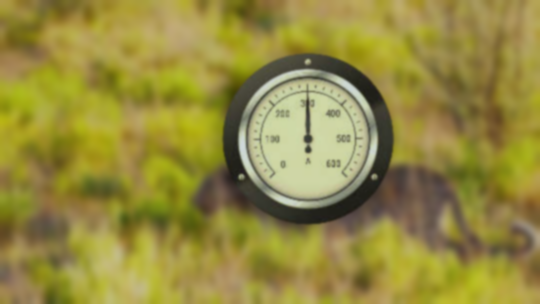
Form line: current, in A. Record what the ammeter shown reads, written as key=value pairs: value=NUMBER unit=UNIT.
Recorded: value=300 unit=A
